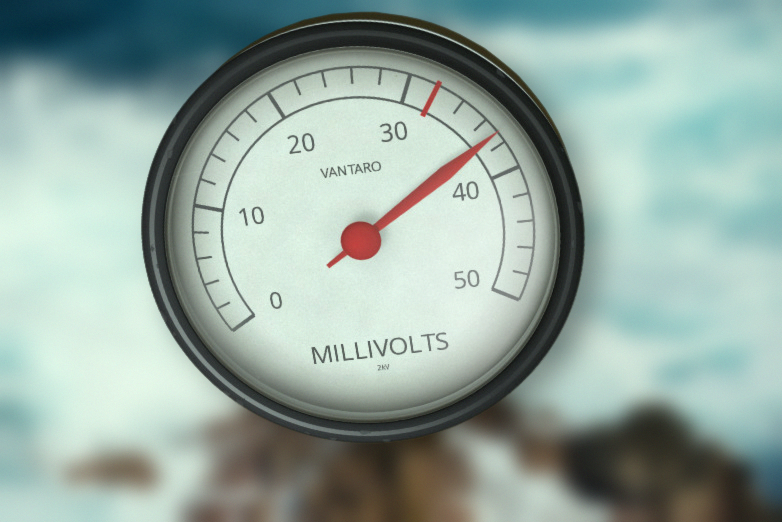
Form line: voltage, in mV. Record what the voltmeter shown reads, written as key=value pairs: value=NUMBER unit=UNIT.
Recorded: value=37 unit=mV
